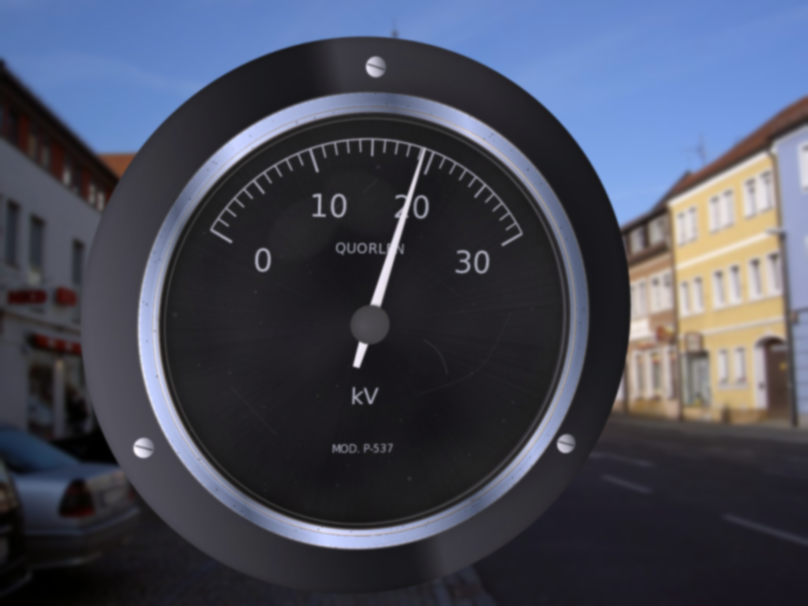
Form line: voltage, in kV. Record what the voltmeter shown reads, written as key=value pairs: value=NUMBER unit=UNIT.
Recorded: value=19 unit=kV
